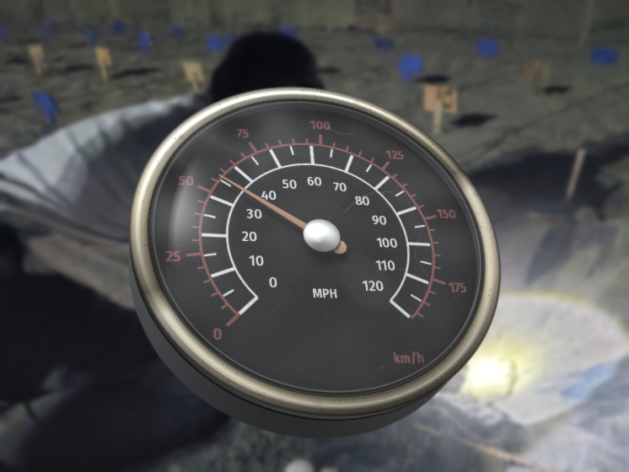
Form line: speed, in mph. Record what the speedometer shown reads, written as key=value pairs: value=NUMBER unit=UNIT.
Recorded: value=35 unit=mph
